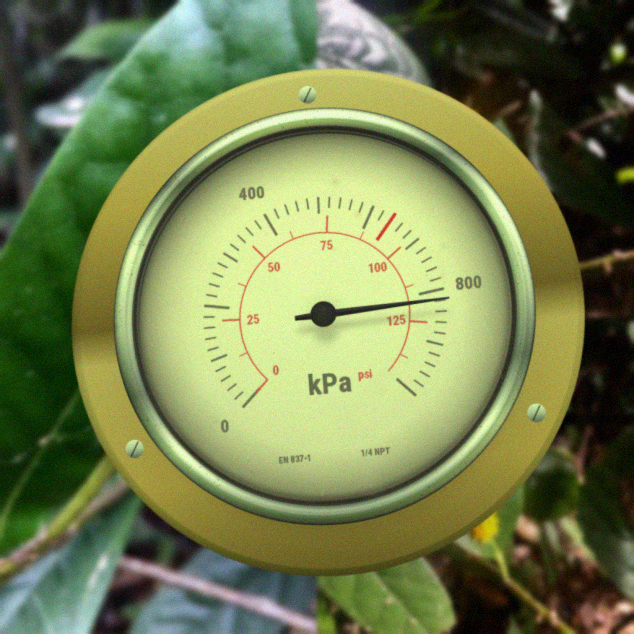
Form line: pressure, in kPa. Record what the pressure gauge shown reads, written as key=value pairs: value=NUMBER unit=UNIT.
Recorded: value=820 unit=kPa
